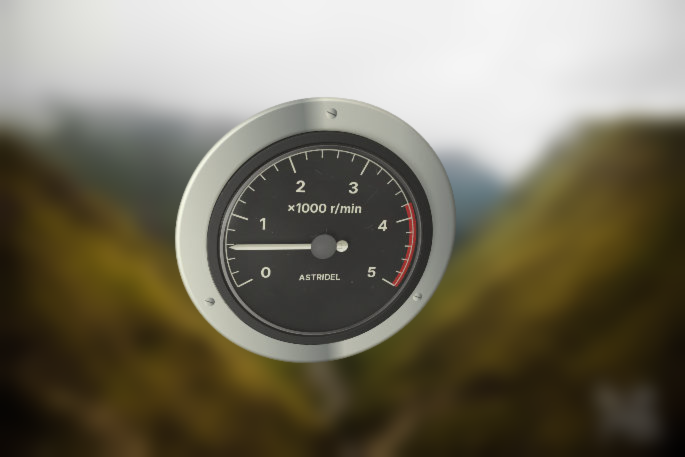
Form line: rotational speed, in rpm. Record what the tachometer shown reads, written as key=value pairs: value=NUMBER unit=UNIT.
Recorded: value=600 unit=rpm
